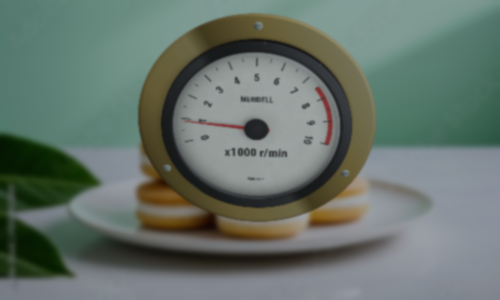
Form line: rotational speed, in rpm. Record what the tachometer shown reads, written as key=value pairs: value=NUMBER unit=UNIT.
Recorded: value=1000 unit=rpm
